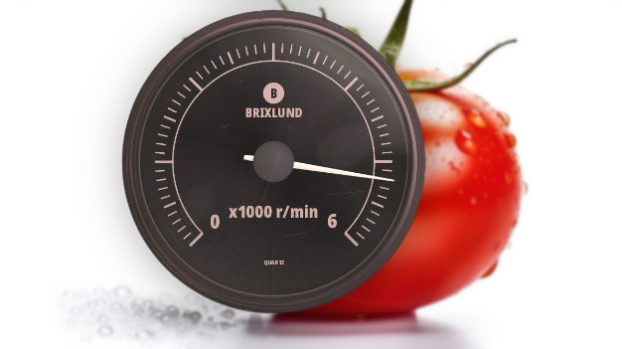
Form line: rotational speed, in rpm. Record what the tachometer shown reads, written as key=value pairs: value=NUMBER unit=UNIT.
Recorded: value=5200 unit=rpm
